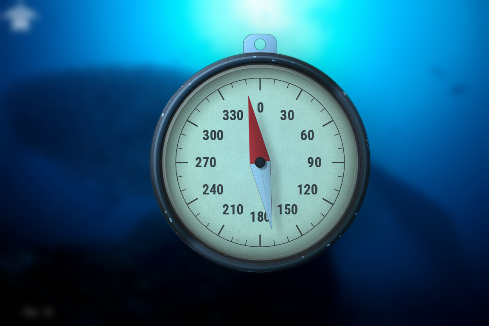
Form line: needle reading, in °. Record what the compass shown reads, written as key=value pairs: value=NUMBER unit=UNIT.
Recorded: value=350 unit=°
